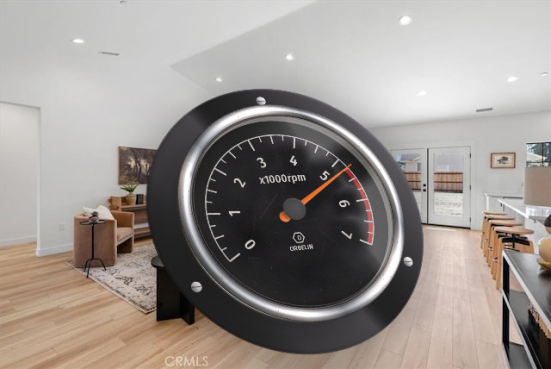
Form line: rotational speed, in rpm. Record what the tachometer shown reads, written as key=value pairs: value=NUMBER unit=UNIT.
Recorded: value=5250 unit=rpm
